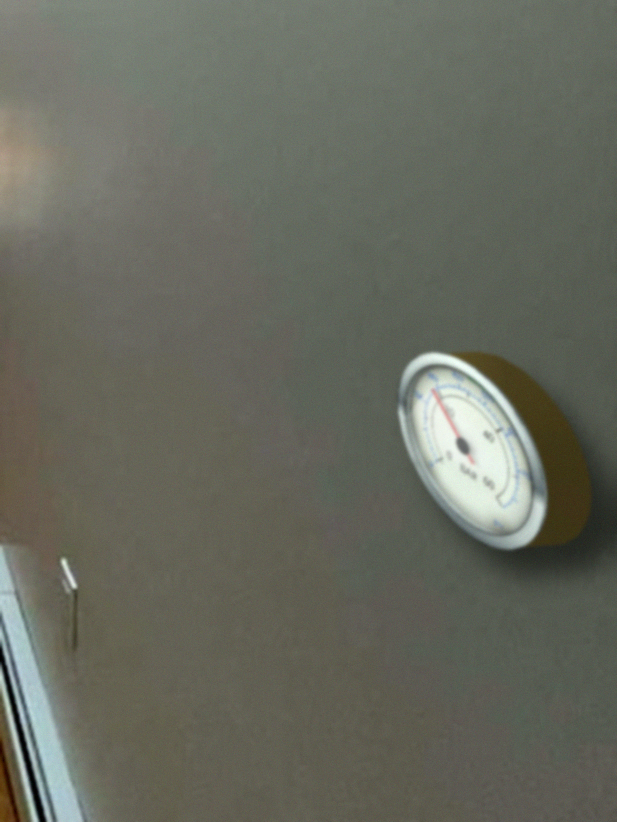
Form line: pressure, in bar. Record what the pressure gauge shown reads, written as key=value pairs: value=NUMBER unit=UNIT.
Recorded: value=20 unit=bar
